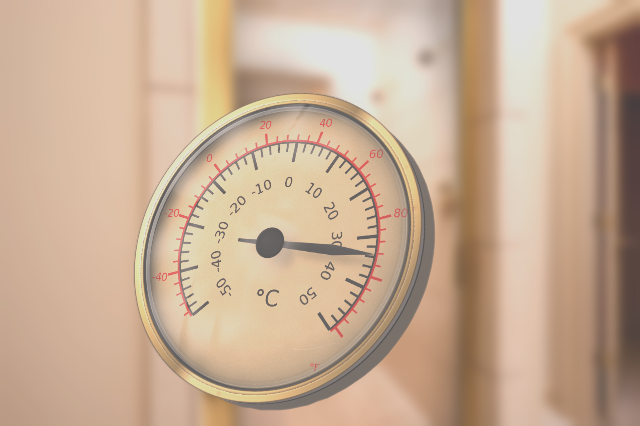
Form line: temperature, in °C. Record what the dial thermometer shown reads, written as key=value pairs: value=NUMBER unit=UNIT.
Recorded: value=34 unit=°C
